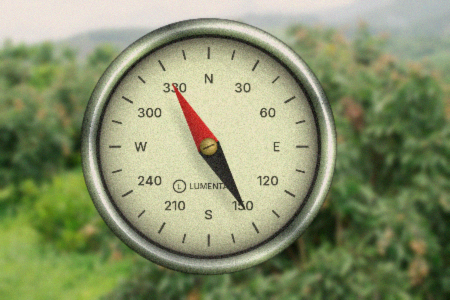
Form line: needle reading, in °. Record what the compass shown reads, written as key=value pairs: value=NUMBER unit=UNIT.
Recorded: value=330 unit=°
